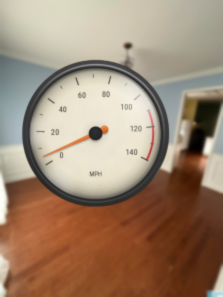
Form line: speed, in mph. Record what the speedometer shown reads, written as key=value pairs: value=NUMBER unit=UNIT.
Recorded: value=5 unit=mph
